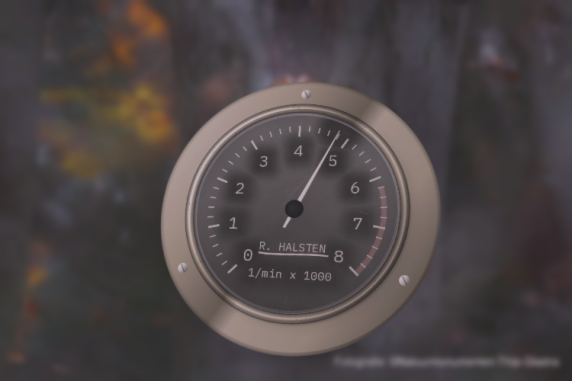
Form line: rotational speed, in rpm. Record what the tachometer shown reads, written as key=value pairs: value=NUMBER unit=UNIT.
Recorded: value=4800 unit=rpm
